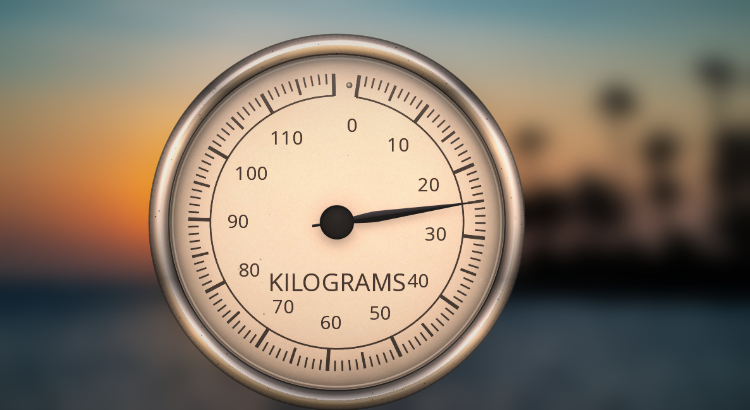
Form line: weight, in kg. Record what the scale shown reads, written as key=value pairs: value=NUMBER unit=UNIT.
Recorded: value=25 unit=kg
